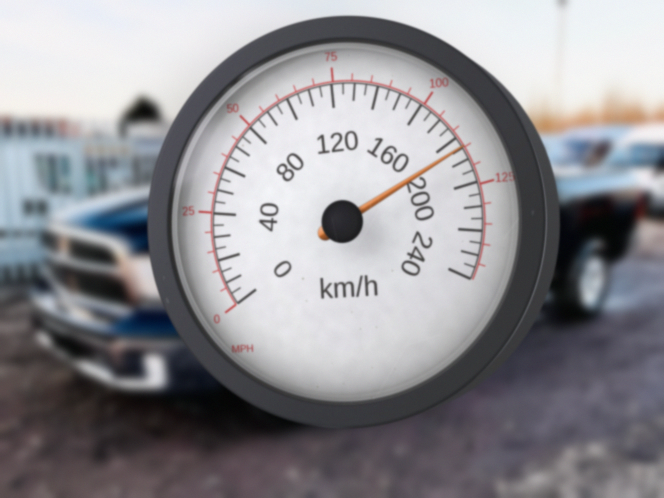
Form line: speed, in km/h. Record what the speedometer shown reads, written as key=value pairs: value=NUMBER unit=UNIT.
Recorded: value=185 unit=km/h
